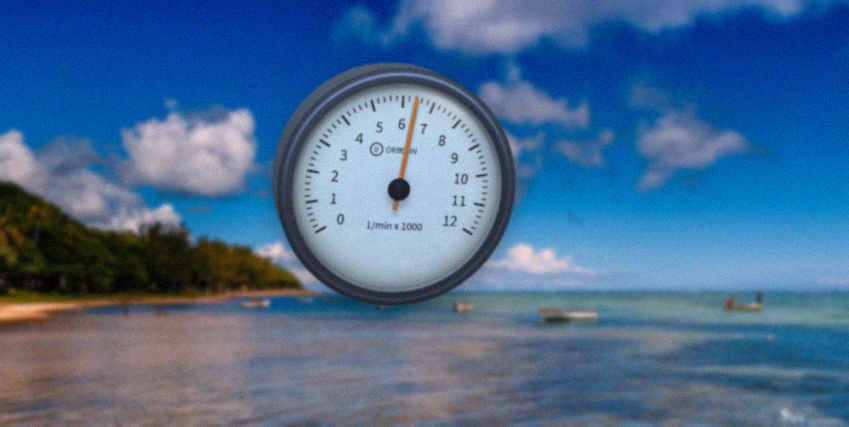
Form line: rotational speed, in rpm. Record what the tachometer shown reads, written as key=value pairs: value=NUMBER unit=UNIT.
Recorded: value=6400 unit=rpm
